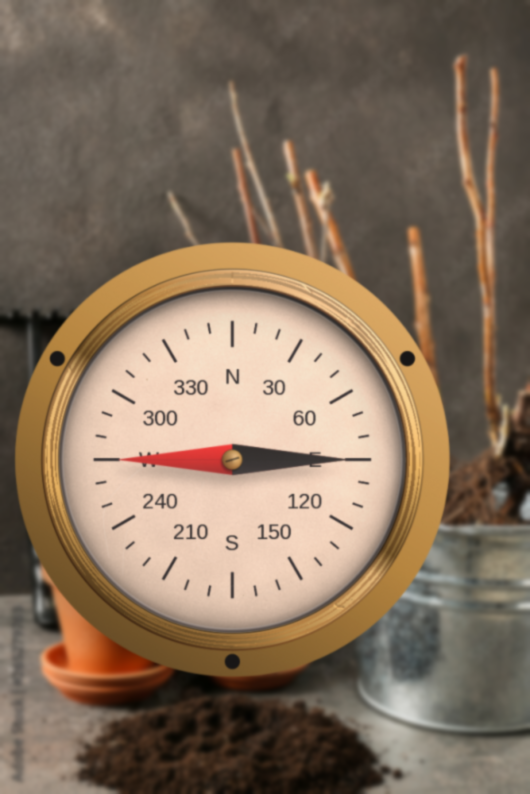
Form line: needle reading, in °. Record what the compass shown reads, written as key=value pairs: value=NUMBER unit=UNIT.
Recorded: value=270 unit=°
